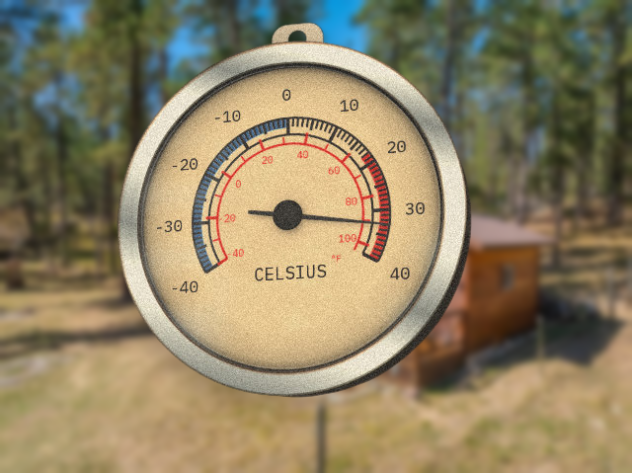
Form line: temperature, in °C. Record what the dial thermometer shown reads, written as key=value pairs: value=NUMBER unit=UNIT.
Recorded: value=33 unit=°C
